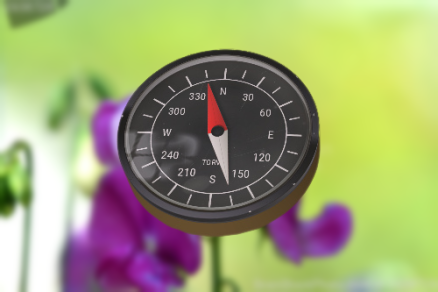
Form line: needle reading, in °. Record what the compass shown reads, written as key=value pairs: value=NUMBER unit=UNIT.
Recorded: value=345 unit=°
